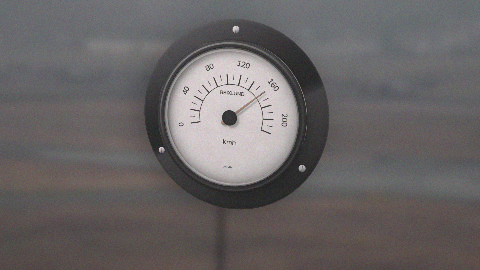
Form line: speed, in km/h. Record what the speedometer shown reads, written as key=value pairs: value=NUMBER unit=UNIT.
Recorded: value=160 unit=km/h
